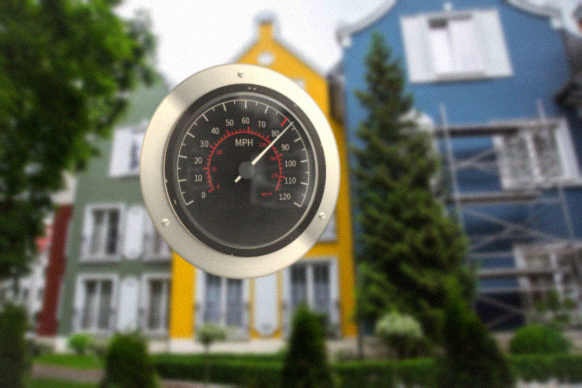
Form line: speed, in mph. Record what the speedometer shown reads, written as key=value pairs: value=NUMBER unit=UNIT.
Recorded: value=82.5 unit=mph
